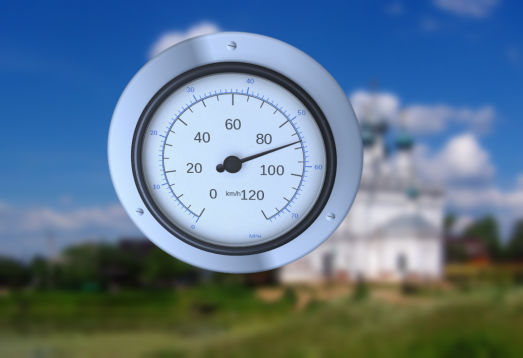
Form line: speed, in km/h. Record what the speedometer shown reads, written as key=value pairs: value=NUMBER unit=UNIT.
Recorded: value=87.5 unit=km/h
